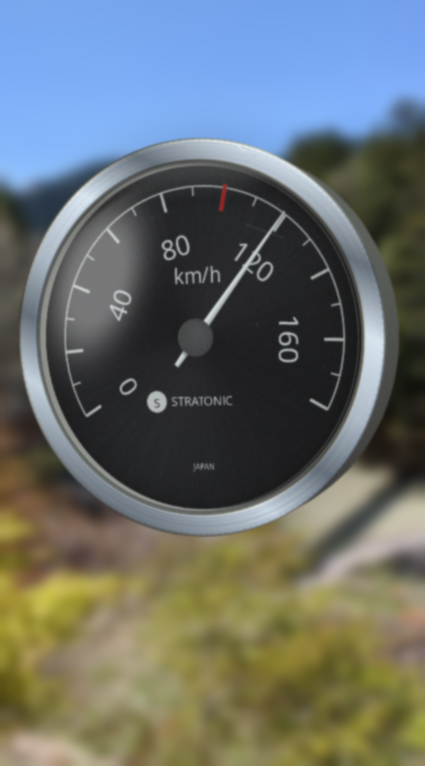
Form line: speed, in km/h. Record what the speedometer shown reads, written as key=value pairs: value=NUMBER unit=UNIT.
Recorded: value=120 unit=km/h
